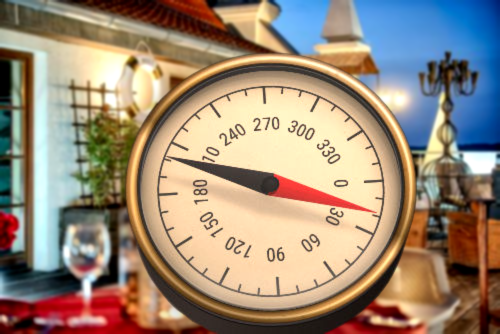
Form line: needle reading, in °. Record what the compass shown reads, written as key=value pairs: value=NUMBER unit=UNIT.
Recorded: value=20 unit=°
